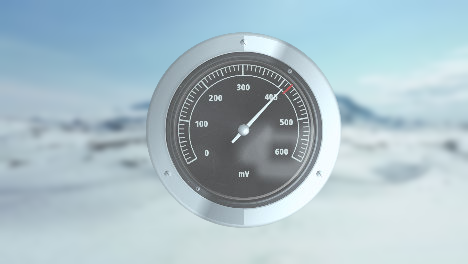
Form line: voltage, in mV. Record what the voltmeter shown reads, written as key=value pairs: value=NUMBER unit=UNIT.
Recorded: value=410 unit=mV
